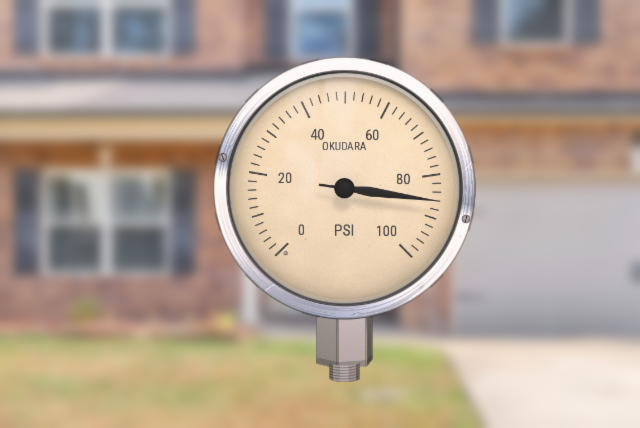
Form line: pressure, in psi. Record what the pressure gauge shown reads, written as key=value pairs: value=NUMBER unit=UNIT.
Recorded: value=86 unit=psi
